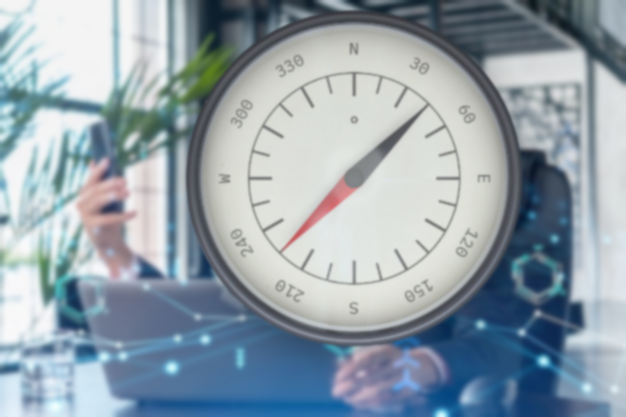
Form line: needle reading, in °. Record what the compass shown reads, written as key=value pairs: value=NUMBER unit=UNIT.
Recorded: value=225 unit=°
